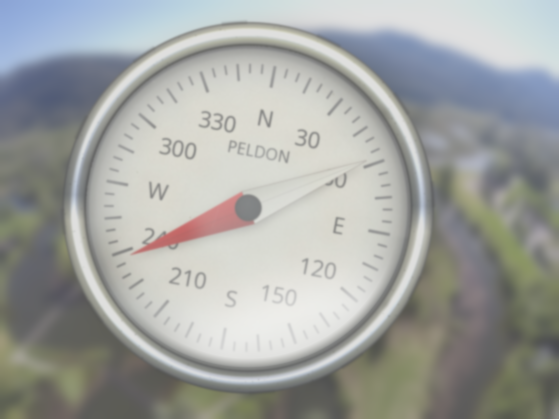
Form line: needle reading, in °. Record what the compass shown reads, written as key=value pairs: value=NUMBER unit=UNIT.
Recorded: value=237.5 unit=°
